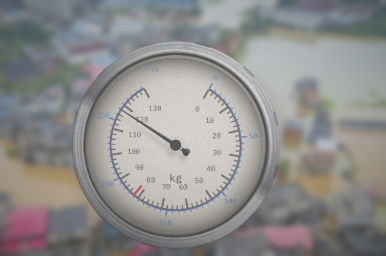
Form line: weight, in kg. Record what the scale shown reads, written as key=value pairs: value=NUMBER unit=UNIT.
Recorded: value=118 unit=kg
